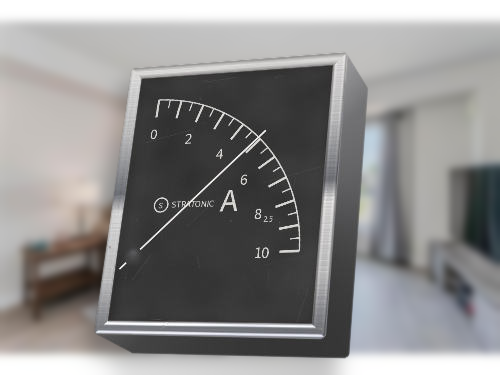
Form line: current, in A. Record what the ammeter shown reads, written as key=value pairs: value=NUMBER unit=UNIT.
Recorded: value=5 unit=A
